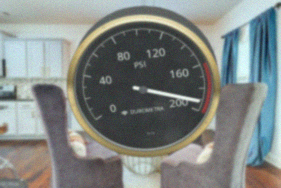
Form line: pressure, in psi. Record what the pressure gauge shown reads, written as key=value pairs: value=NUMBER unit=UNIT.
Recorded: value=190 unit=psi
